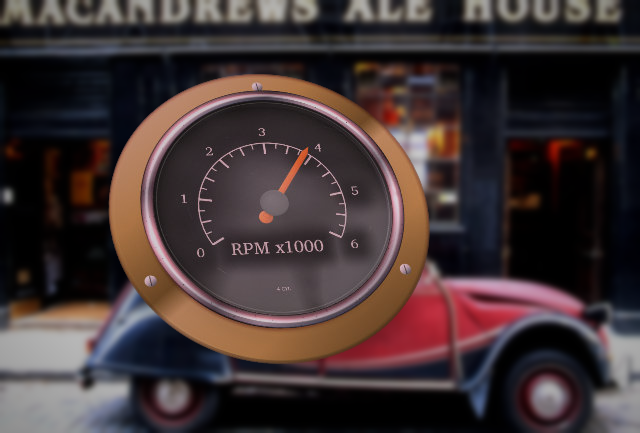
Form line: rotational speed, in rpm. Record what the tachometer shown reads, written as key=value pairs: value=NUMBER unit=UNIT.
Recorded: value=3875 unit=rpm
